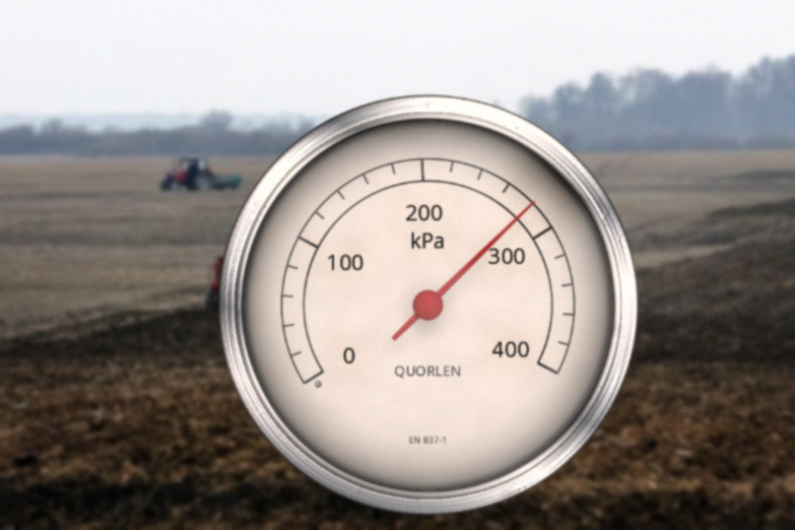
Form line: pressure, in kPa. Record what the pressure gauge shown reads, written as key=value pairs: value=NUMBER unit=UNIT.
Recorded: value=280 unit=kPa
